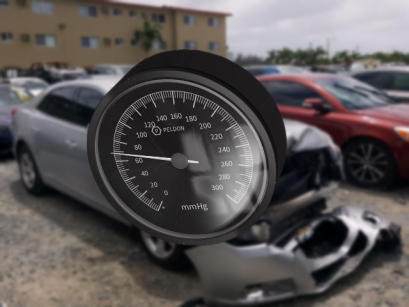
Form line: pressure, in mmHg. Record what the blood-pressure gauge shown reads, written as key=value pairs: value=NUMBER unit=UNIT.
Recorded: value=70 unit=mmHg
